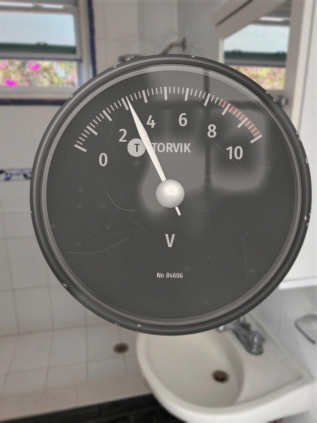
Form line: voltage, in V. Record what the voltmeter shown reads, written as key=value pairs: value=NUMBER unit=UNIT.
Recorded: value=3.2 unit=V
